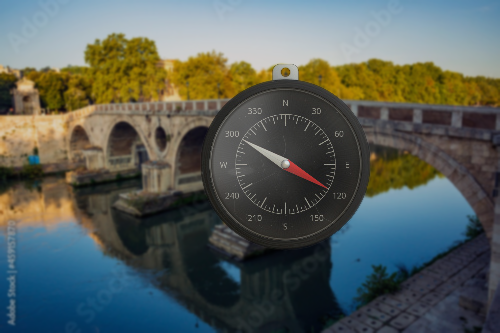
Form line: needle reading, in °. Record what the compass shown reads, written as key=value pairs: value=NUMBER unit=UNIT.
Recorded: value=120 unit=°
